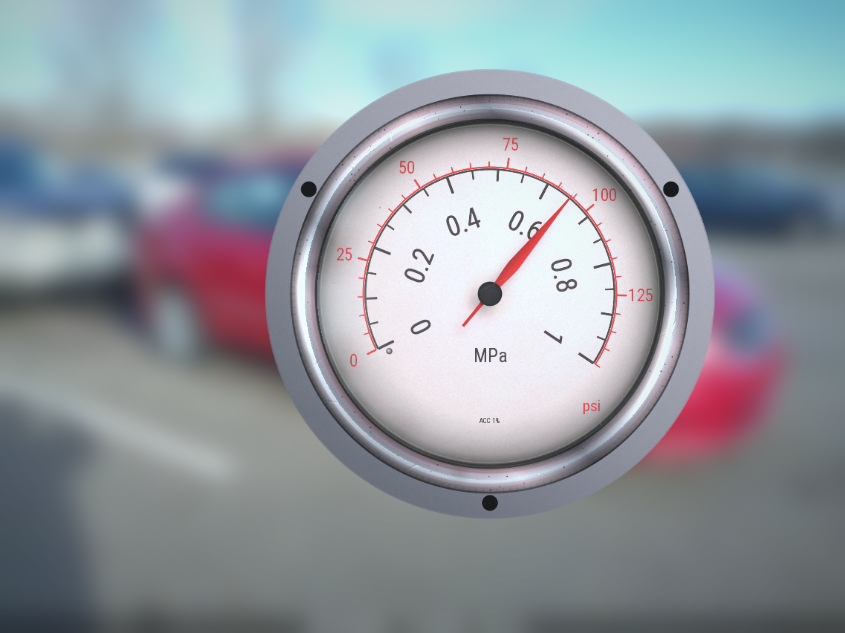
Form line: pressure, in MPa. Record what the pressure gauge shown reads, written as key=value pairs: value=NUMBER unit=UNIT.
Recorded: value=0.65 unit=MPa
